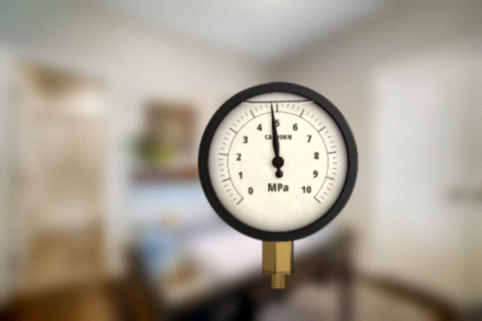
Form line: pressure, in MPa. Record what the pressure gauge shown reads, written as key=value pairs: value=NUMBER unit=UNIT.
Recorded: value=4.8 unit=MPa
